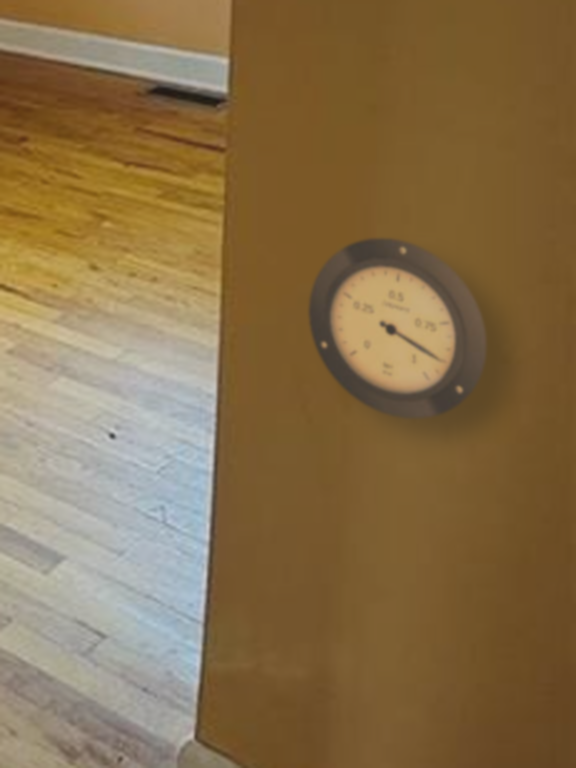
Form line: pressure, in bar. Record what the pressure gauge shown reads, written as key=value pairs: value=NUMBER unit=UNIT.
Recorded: value=0.9 unit=bar
